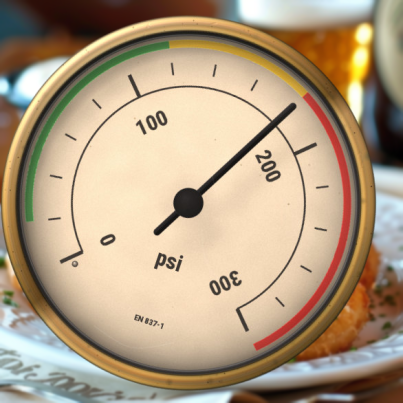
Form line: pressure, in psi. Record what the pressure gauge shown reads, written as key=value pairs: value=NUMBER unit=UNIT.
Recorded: value=180 unit=psi
